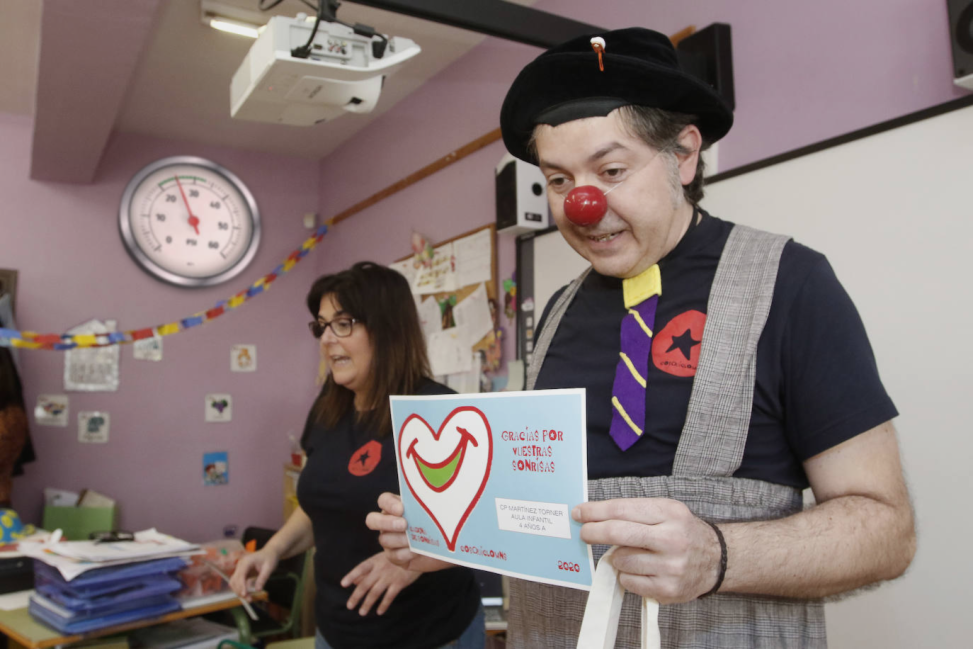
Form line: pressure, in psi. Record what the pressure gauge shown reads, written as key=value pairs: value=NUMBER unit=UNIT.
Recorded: value=25 unit=psi
